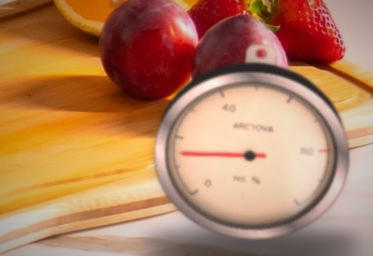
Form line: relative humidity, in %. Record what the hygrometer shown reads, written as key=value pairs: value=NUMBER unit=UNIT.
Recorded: value=15 unit=%
